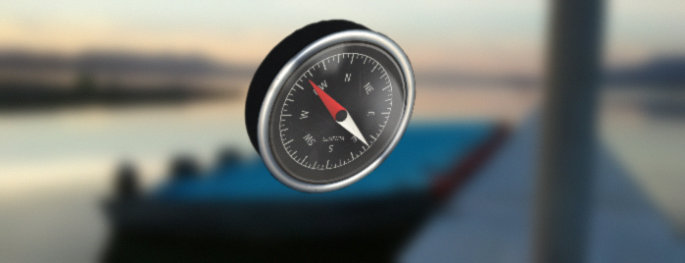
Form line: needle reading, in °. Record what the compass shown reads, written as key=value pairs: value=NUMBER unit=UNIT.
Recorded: value=310 unit=°
